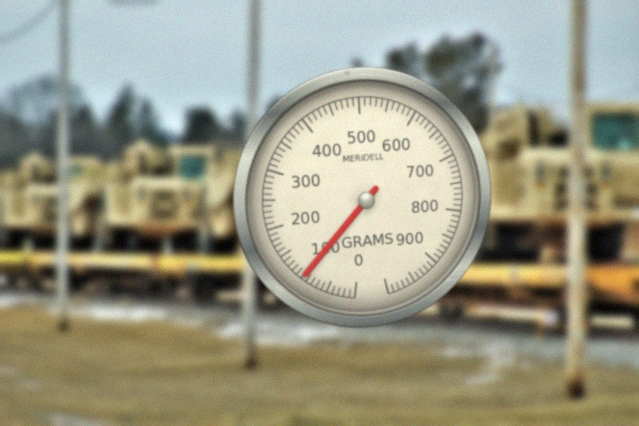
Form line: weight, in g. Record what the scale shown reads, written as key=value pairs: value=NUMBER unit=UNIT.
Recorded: value=100 unit=g
